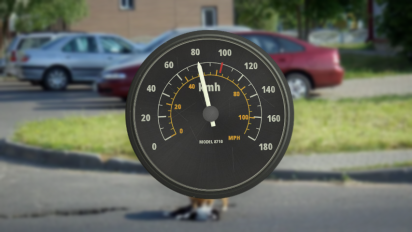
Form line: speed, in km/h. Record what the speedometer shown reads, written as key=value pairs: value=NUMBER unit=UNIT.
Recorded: value=80 unit=km/h
